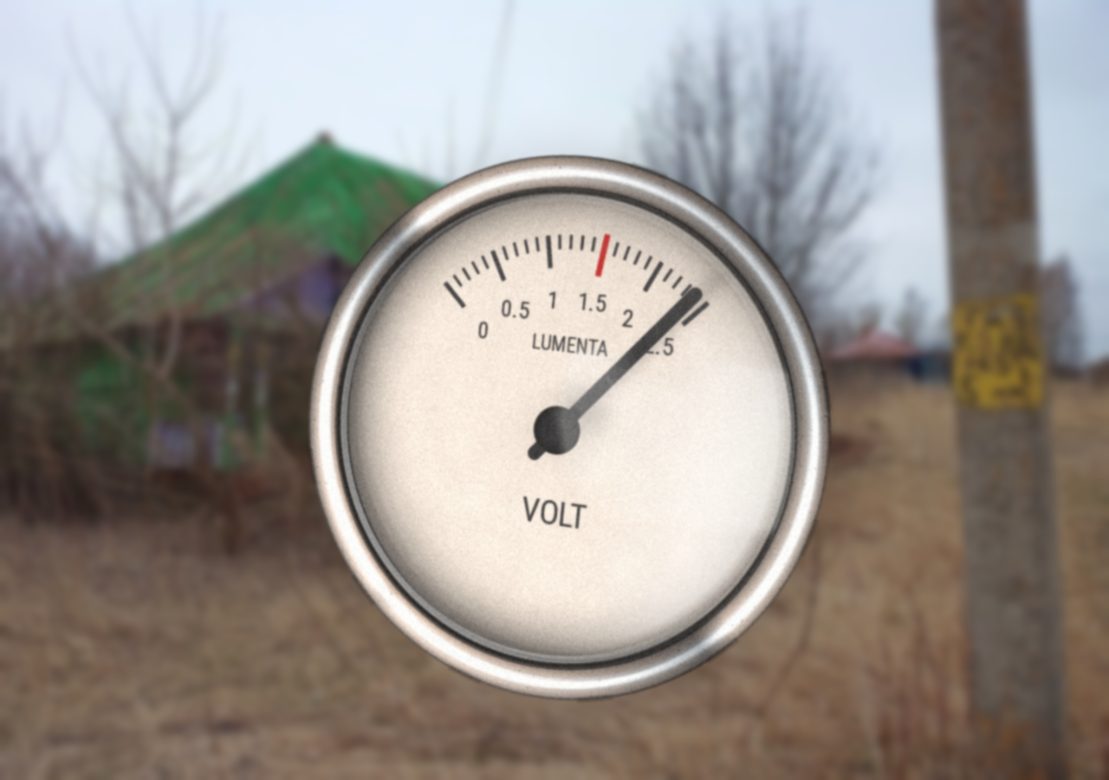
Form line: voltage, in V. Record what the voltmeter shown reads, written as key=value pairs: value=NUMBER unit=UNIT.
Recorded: value=2.4 unit=V
